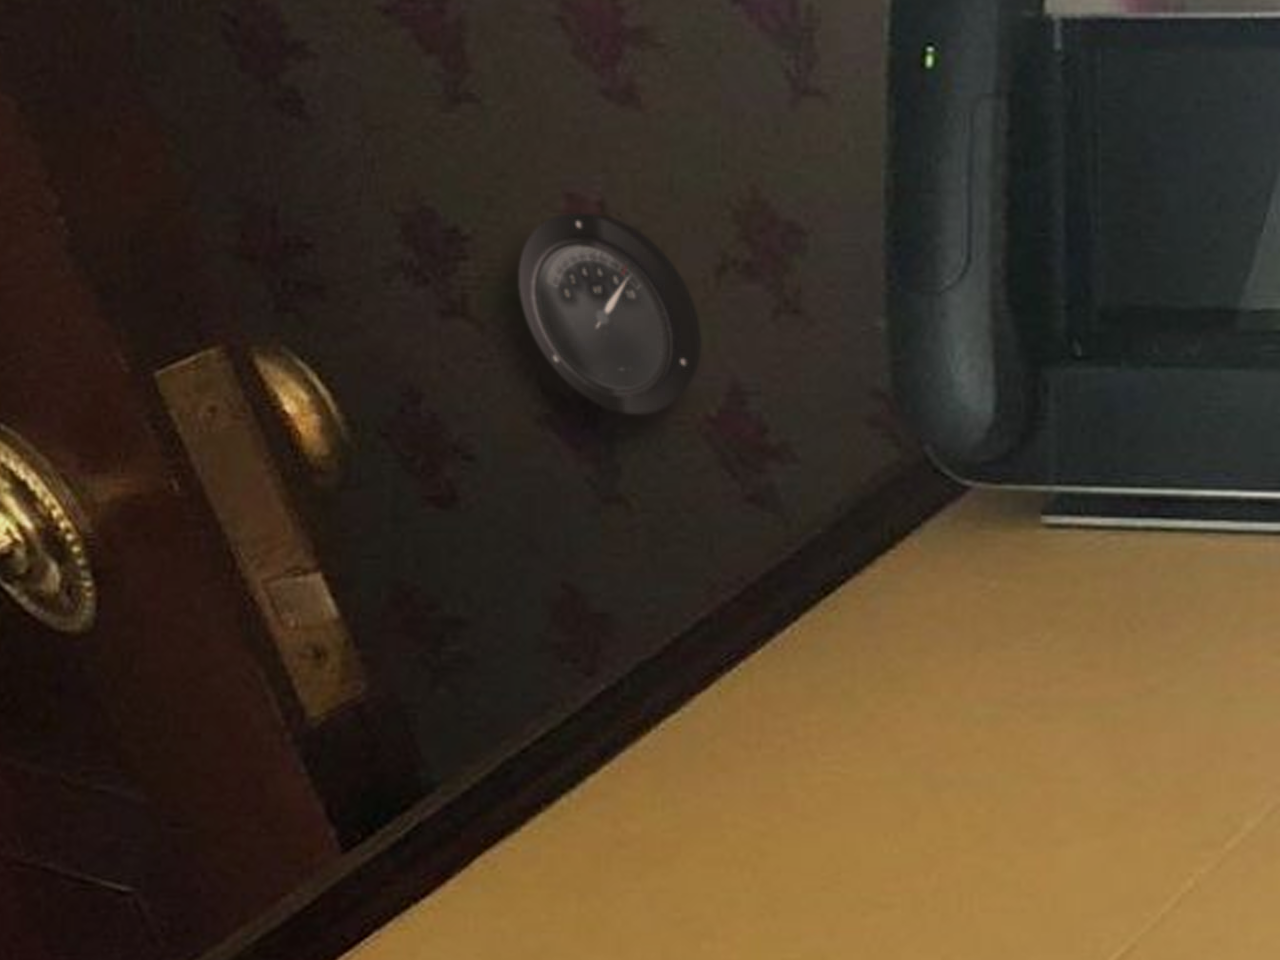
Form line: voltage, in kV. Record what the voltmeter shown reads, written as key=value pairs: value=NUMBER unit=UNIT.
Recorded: value=9 unit=kV
